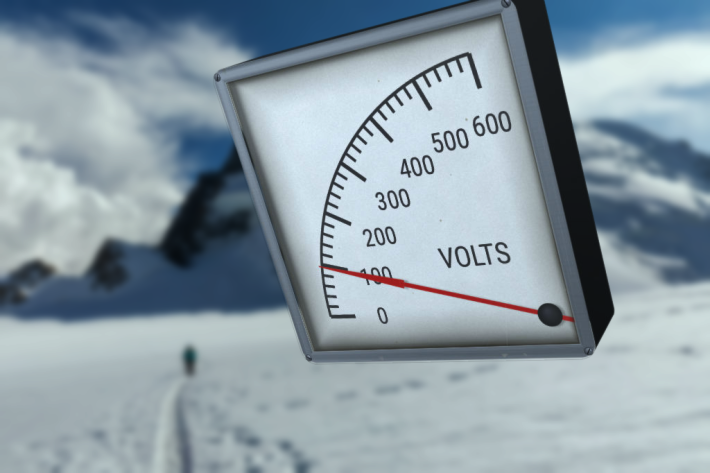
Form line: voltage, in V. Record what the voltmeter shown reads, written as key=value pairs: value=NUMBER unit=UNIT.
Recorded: value=100 unit=V
